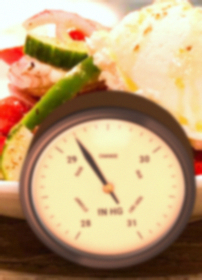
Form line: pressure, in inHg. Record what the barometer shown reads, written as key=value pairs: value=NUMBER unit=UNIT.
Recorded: value=29.2 unit=inHg
